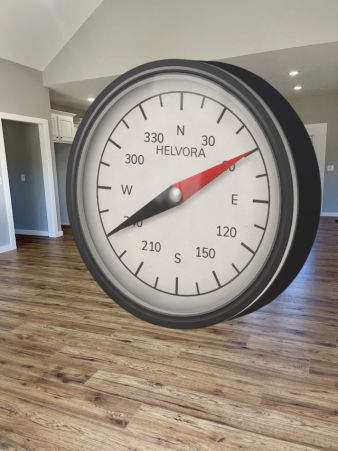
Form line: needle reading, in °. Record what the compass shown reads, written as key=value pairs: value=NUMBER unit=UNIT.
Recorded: value=60 unit=°
